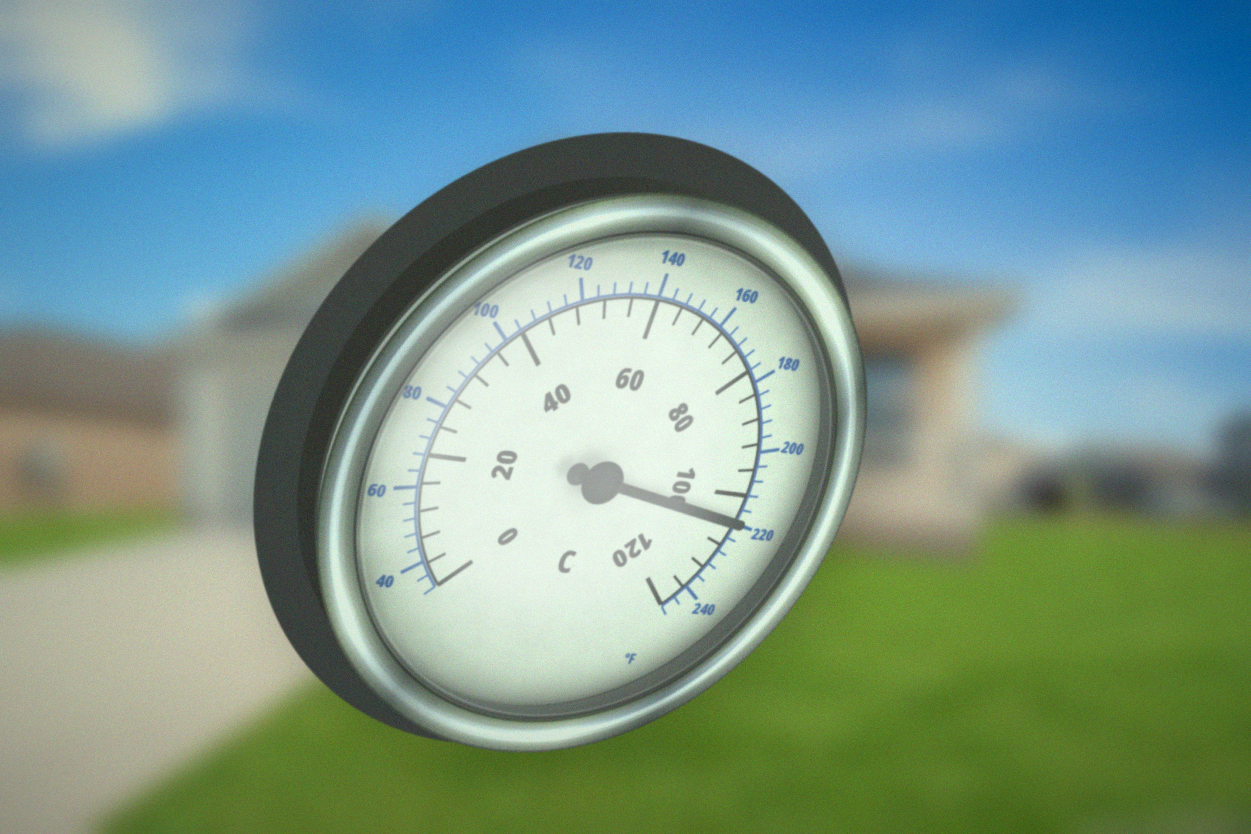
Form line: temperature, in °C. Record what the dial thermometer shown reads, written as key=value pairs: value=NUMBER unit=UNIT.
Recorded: value=104 unit=°C
